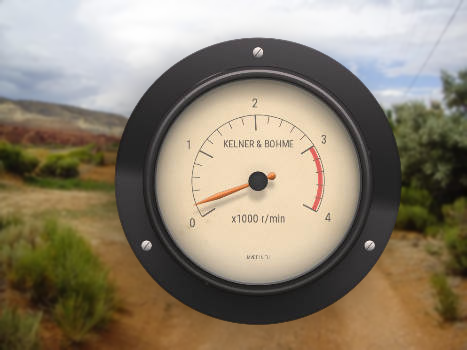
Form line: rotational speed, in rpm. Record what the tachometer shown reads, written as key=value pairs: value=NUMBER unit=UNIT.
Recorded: value=200 unit=rpm
